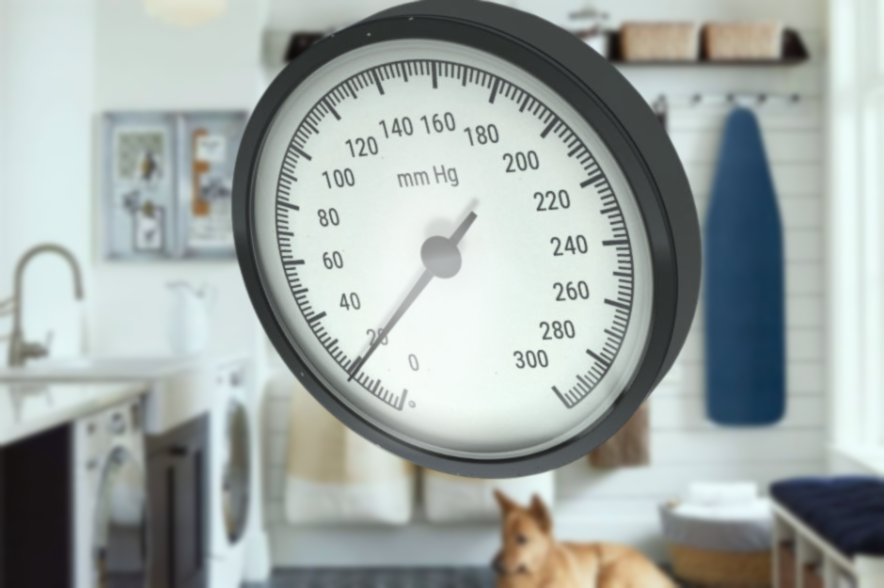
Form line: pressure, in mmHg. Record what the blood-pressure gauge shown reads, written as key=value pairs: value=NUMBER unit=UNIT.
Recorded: value=18 unit=mmHg
